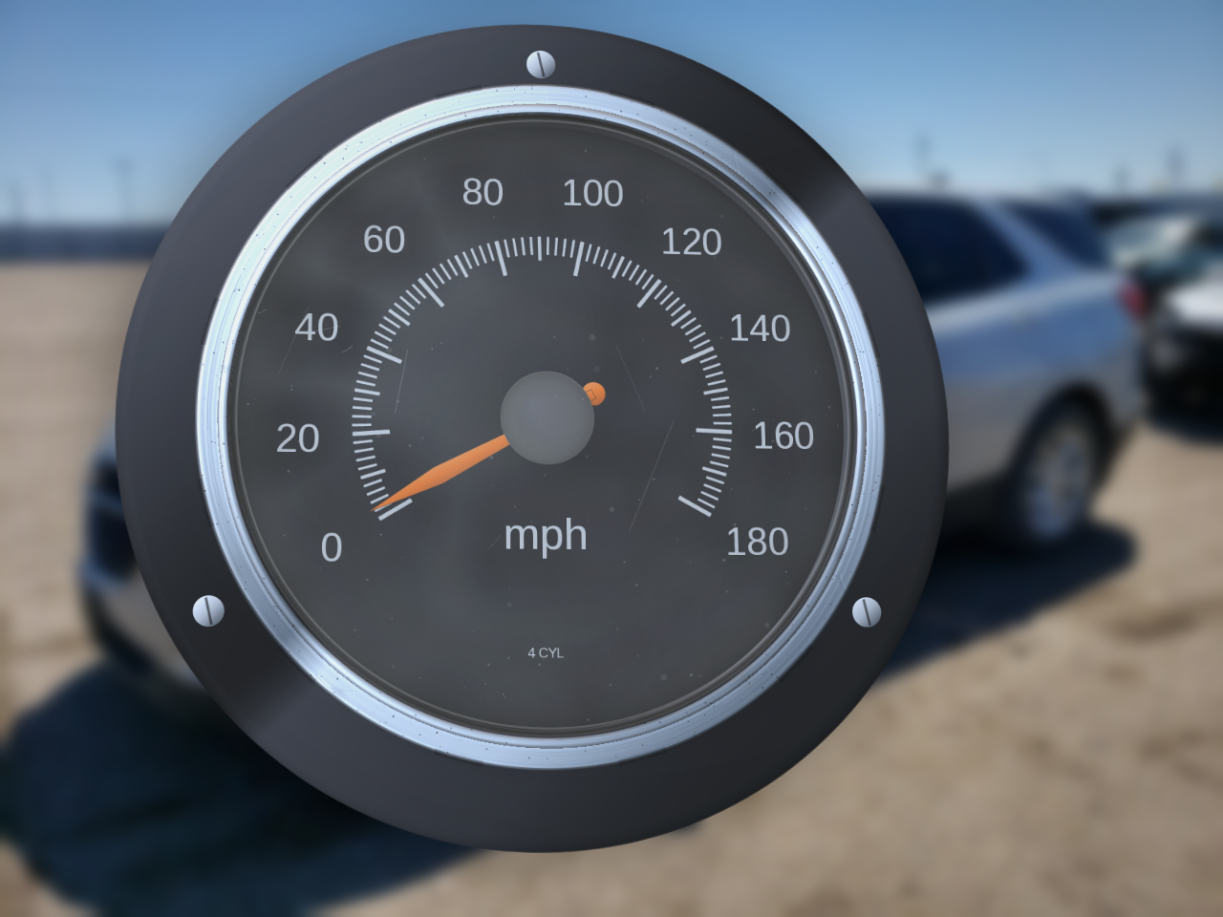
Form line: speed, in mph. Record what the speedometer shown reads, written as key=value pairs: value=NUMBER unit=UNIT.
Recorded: value=2 unit=mph
